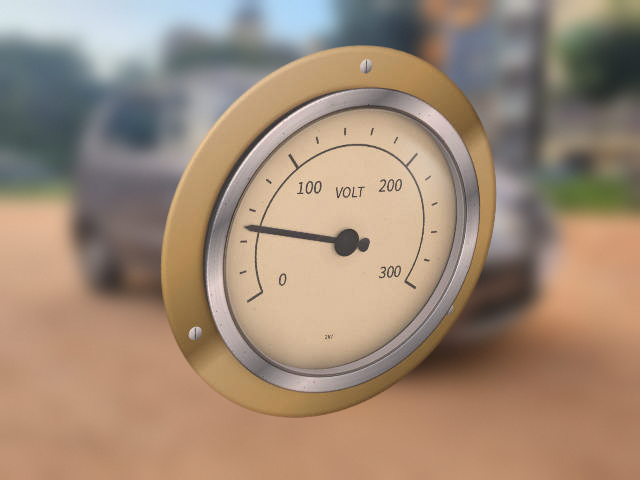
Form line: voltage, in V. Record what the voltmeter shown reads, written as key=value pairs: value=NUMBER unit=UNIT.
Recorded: value=50 unit=V
